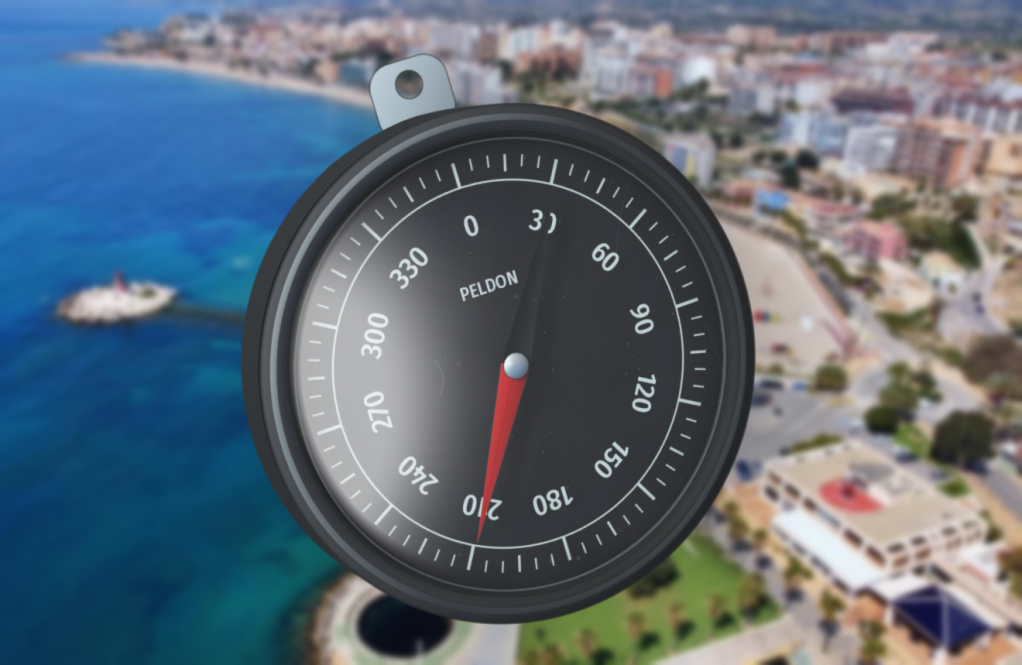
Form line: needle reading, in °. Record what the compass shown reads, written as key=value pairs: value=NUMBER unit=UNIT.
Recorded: value=210 unit=°
